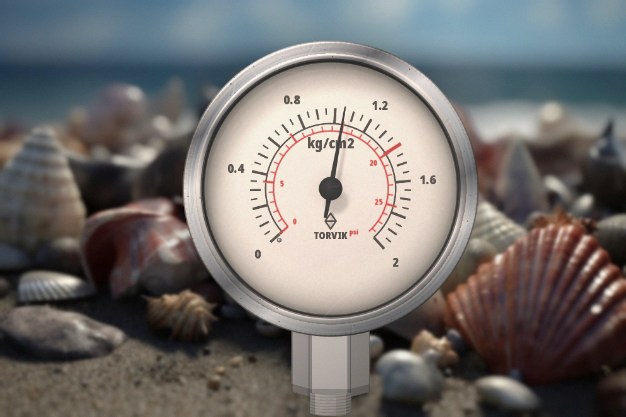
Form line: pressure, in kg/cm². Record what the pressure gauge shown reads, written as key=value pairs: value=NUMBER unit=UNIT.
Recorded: value=1.05 unit=kg/cm²
